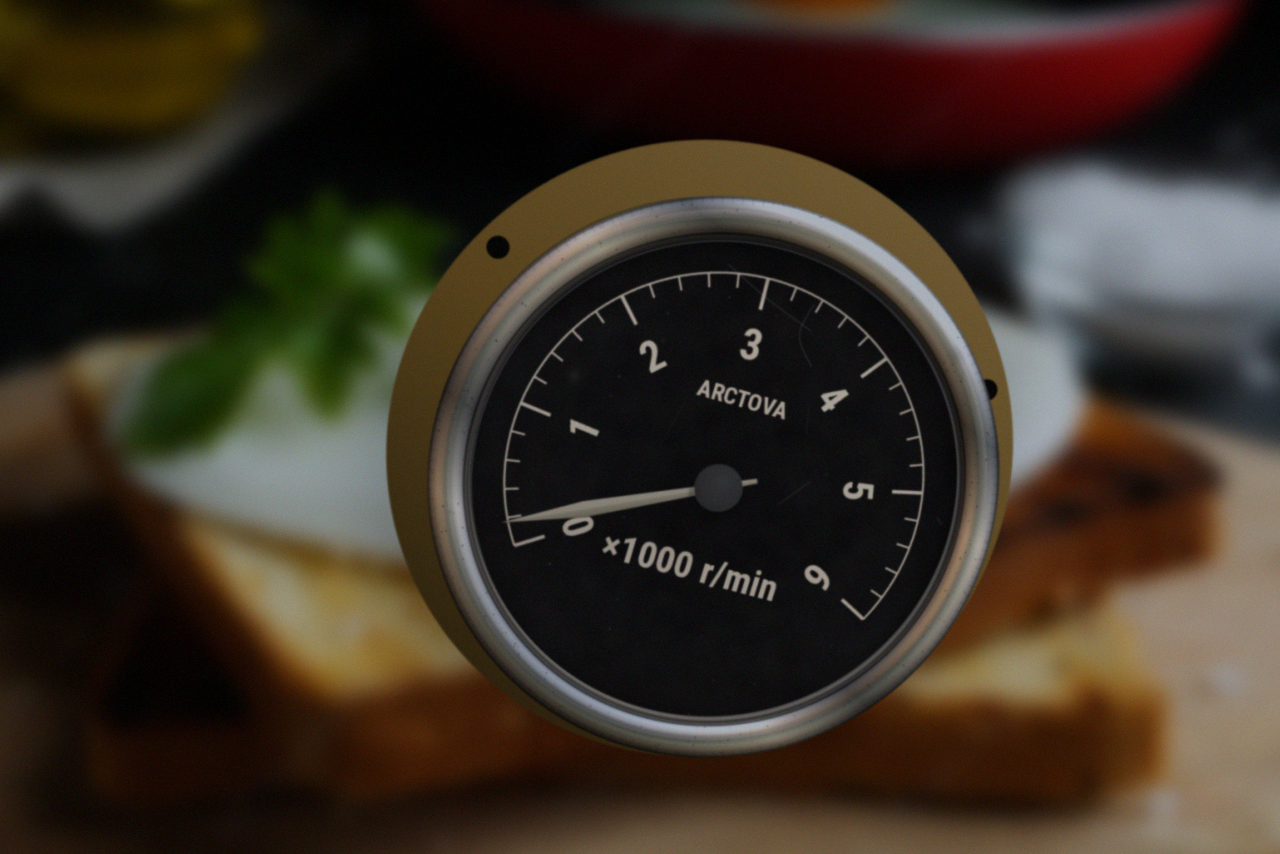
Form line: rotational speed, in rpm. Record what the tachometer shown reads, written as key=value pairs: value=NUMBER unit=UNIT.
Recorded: value=200 unit=rpm
